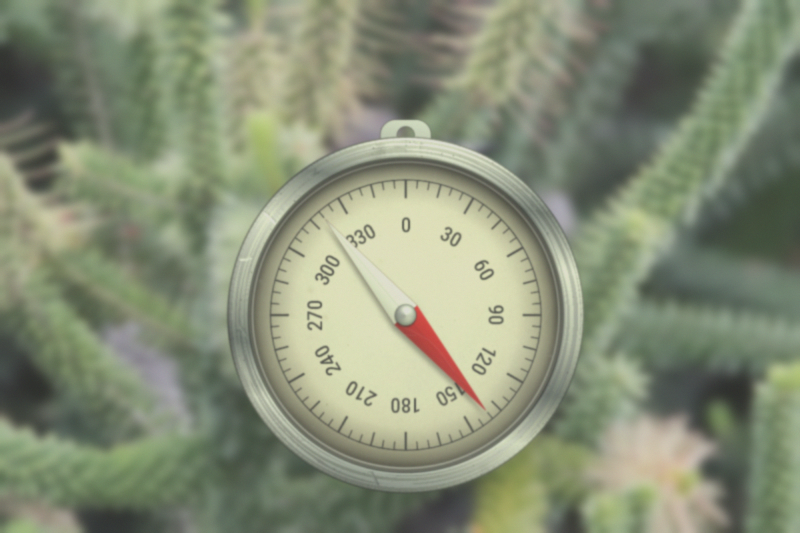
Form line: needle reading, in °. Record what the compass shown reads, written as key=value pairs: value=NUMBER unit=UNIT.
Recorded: value=140 unit=°
